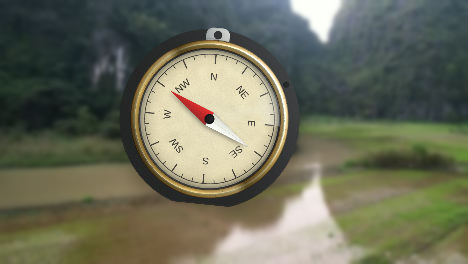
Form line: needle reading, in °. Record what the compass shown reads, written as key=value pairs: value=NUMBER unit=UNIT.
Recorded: value=300 unit=°
